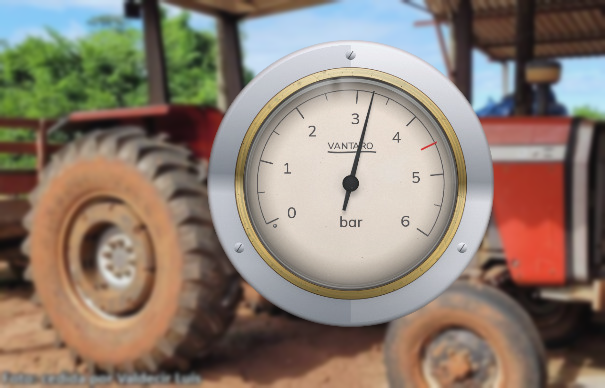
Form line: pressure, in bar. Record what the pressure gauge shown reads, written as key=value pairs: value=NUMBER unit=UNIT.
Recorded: value=3.25 unit=bar
